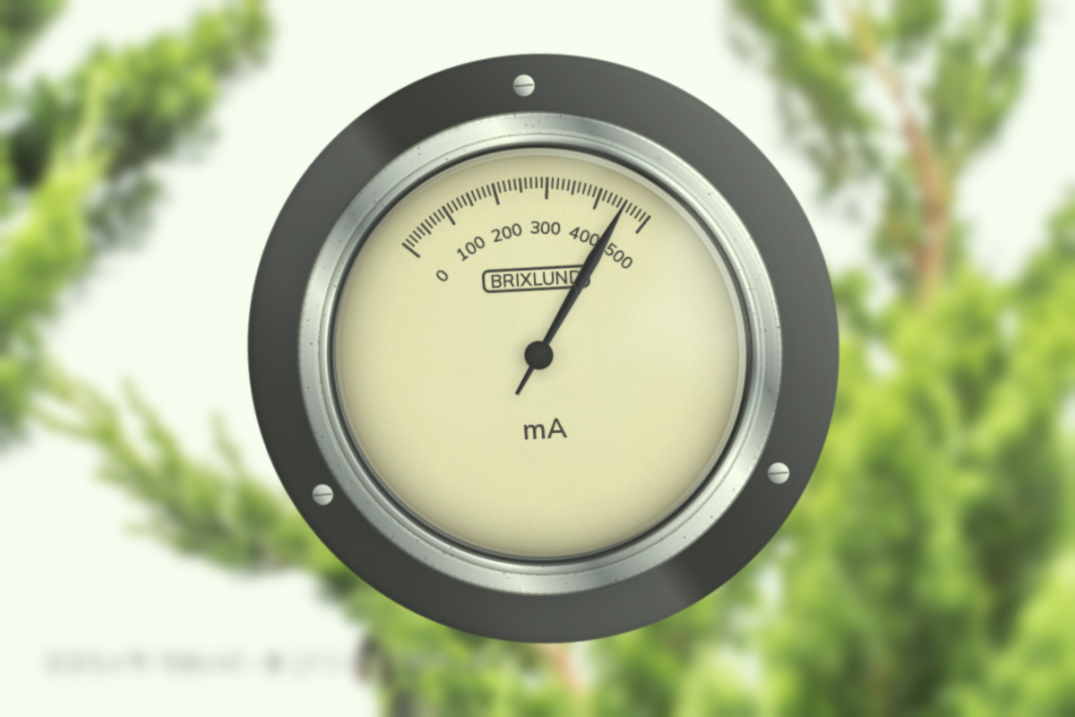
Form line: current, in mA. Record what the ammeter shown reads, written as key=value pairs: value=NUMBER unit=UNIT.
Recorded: value=450 unit=mA
